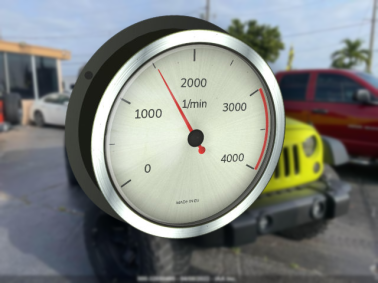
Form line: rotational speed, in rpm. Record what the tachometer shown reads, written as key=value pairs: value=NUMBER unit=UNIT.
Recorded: value=1500 unit=rpm
